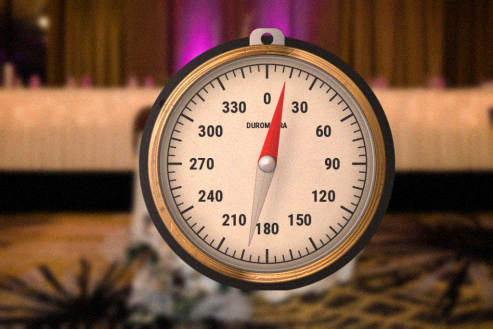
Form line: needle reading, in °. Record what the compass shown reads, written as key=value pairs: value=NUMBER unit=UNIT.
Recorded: value=12.5 unit=°
